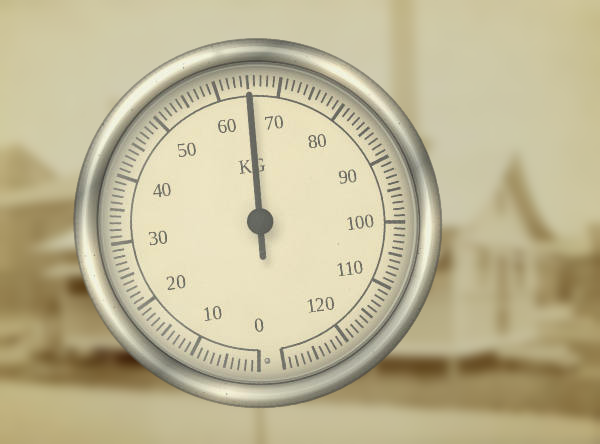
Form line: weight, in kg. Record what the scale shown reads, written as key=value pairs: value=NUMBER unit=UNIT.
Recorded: value=65 unit=kg
